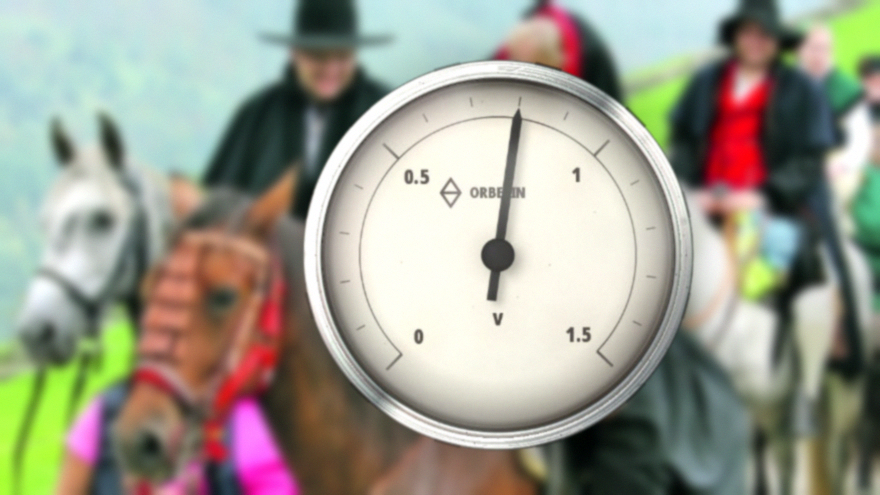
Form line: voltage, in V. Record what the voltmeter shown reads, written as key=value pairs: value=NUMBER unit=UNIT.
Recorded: value=0.8 unit=V
